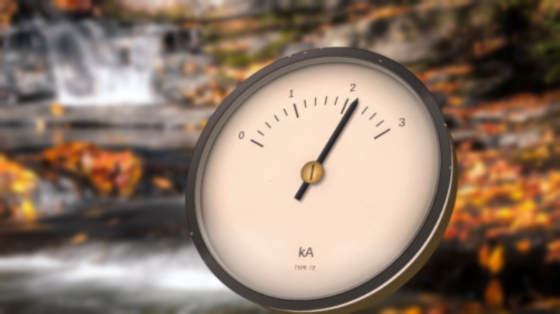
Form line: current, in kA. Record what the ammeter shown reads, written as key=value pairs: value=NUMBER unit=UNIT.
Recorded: value=2.2 unit=kA
